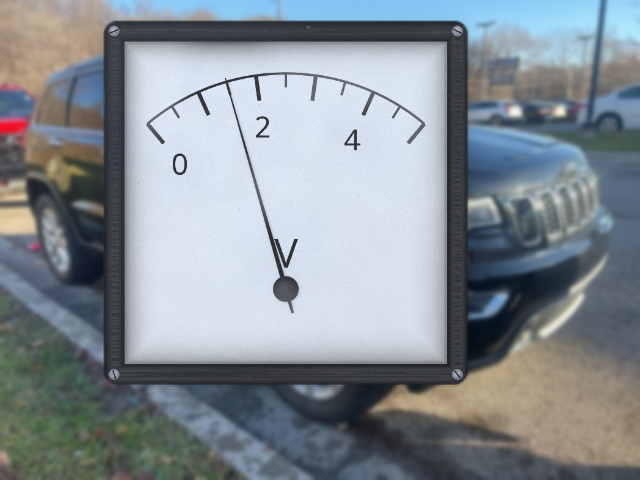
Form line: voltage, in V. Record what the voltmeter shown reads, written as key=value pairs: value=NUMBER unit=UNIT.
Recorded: value=1.5 unit=V
